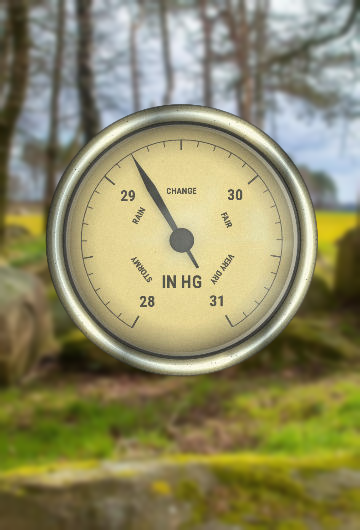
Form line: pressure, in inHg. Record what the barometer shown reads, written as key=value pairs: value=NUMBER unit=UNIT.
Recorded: value=29.2 unit=inHg
